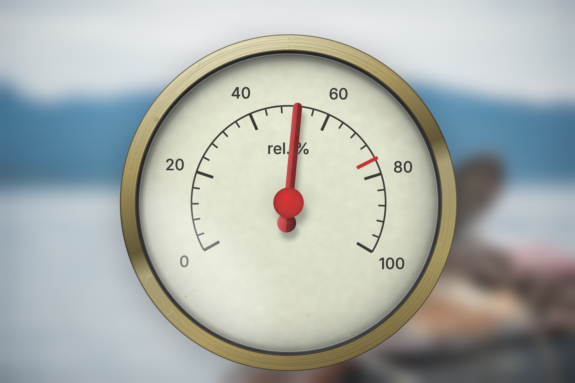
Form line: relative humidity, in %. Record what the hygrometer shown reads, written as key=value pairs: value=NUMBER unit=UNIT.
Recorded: value=52 unit=%
